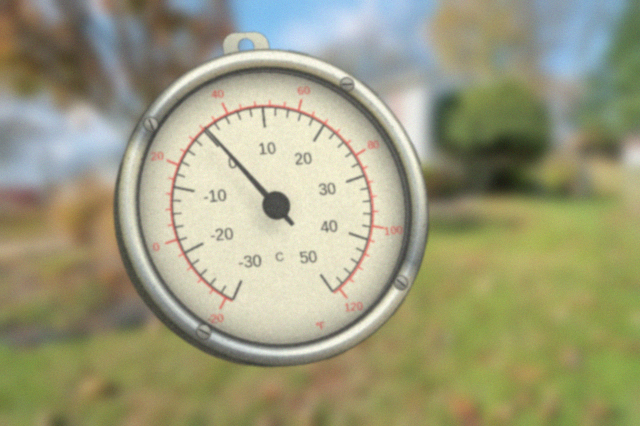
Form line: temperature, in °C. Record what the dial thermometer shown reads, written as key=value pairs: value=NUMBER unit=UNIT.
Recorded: value=0 unit=°C
